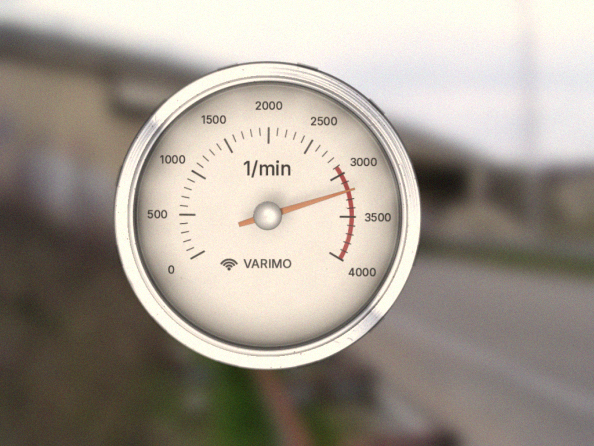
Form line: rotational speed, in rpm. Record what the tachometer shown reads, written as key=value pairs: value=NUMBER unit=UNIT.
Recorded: value=3200 unit=rpm
